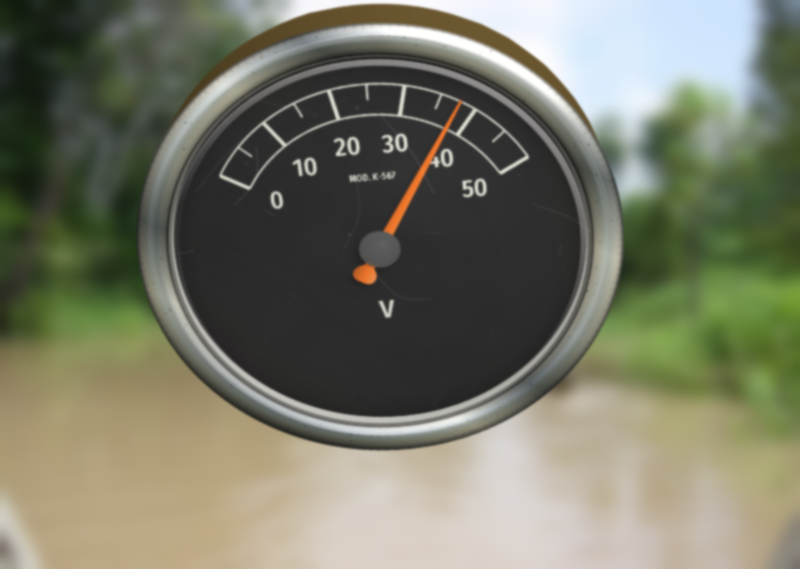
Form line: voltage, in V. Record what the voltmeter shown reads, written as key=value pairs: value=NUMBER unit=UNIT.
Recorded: value=37.5 unit=V
